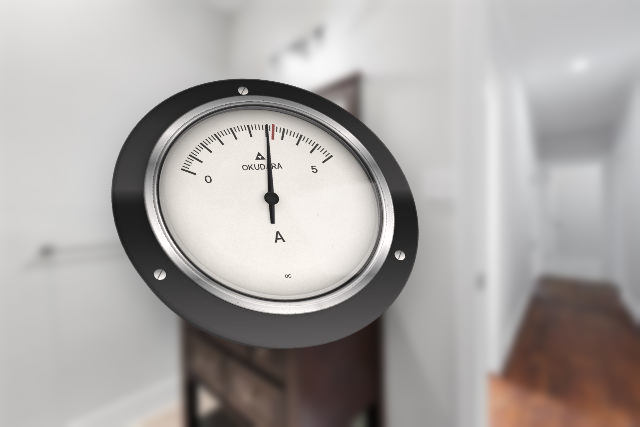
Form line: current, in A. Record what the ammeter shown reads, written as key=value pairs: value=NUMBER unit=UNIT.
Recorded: value=3 unit=A
